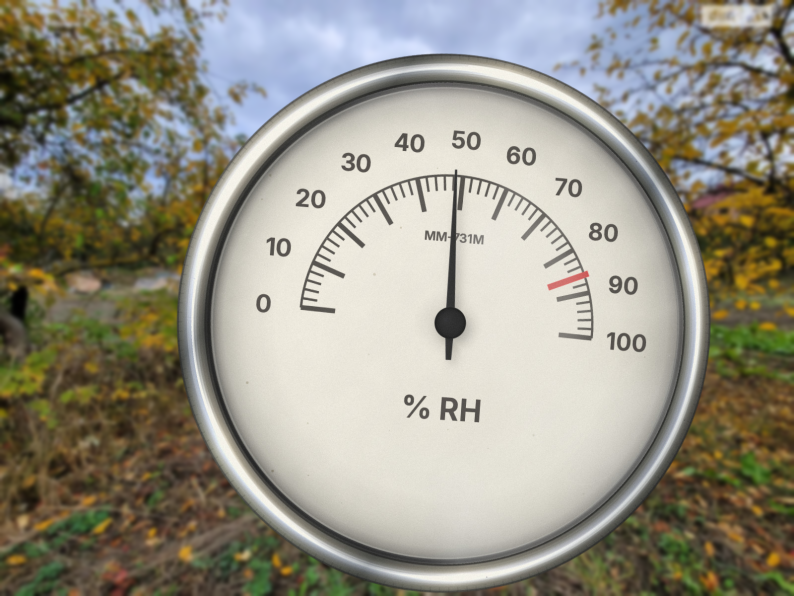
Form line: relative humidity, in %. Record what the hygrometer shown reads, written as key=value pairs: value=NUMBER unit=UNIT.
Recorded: value=48 unit=%
